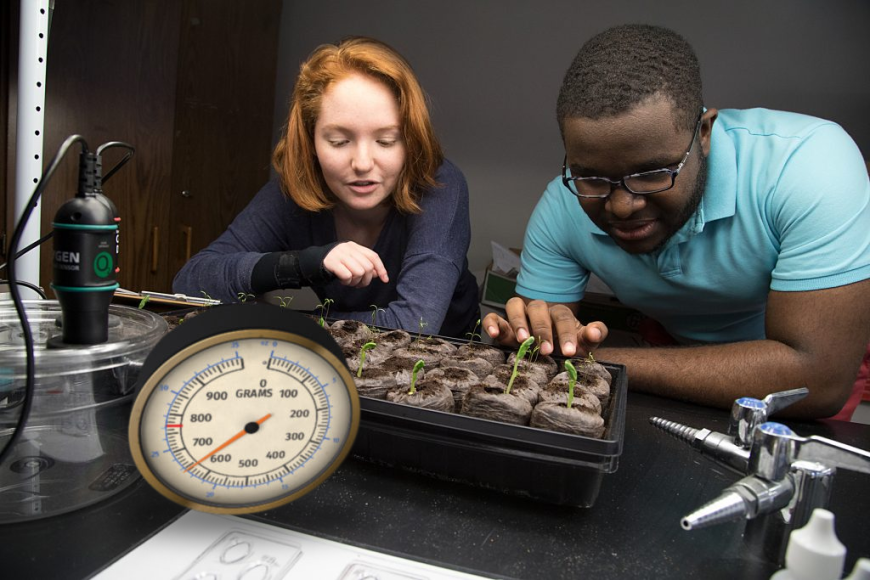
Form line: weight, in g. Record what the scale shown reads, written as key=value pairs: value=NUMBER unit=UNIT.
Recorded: value=650 unit=g
